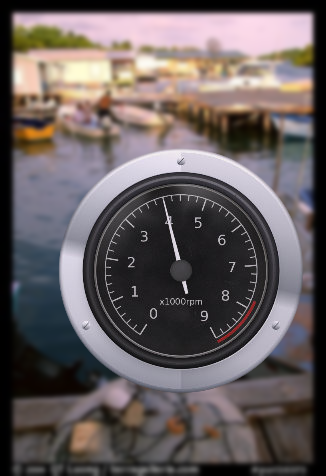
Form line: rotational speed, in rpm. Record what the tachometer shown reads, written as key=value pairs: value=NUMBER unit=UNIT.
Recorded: value=4000 unit=rpm
